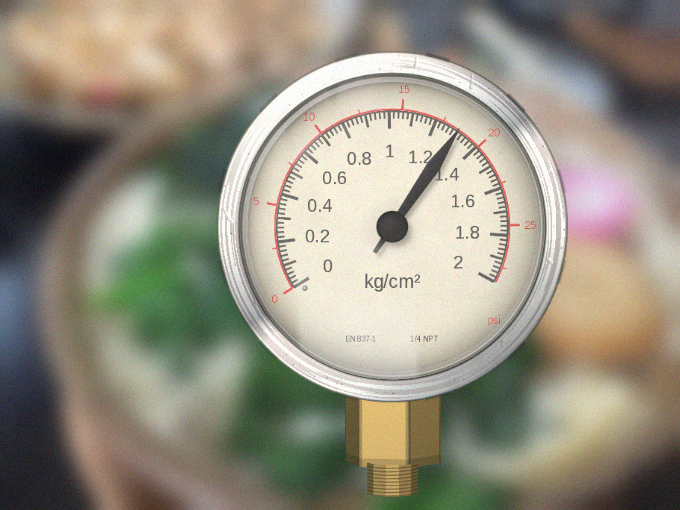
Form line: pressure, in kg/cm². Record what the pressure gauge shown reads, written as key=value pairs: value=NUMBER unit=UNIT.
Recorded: value=1.3 unit=kg/cm²
